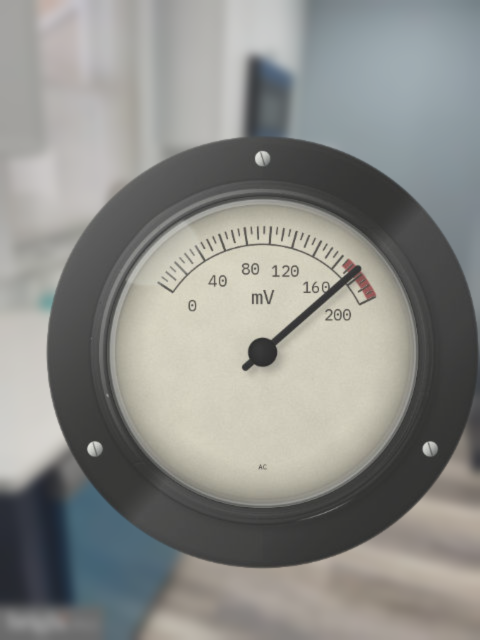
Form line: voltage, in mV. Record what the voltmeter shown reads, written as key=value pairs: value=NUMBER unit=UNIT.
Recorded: value=175 unit=mV
